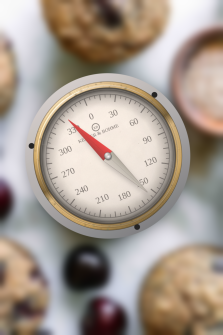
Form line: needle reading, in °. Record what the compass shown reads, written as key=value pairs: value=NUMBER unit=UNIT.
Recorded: value=335 unit=°
